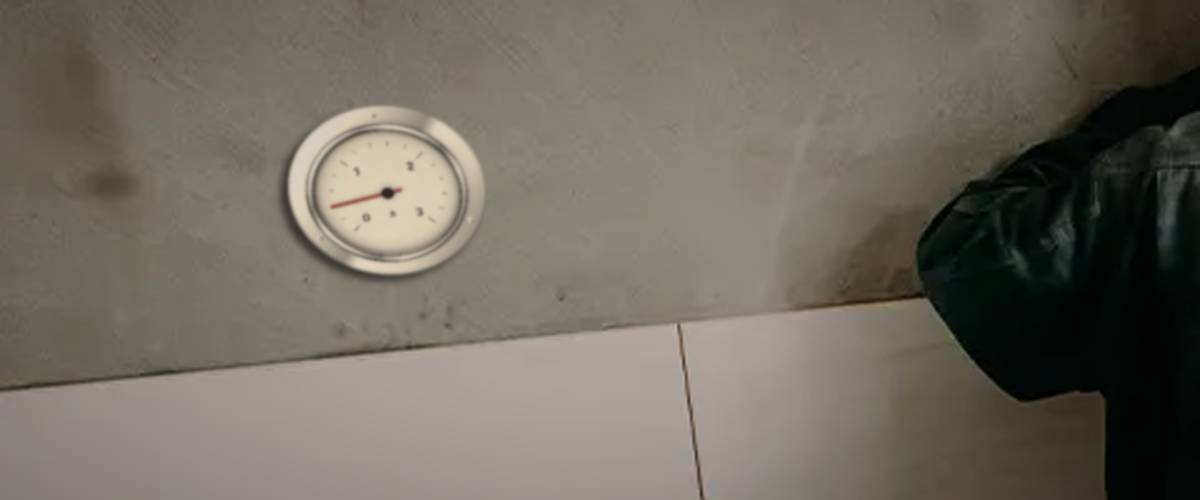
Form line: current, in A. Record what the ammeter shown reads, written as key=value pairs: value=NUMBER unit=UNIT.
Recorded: value=0.4 unit=A
